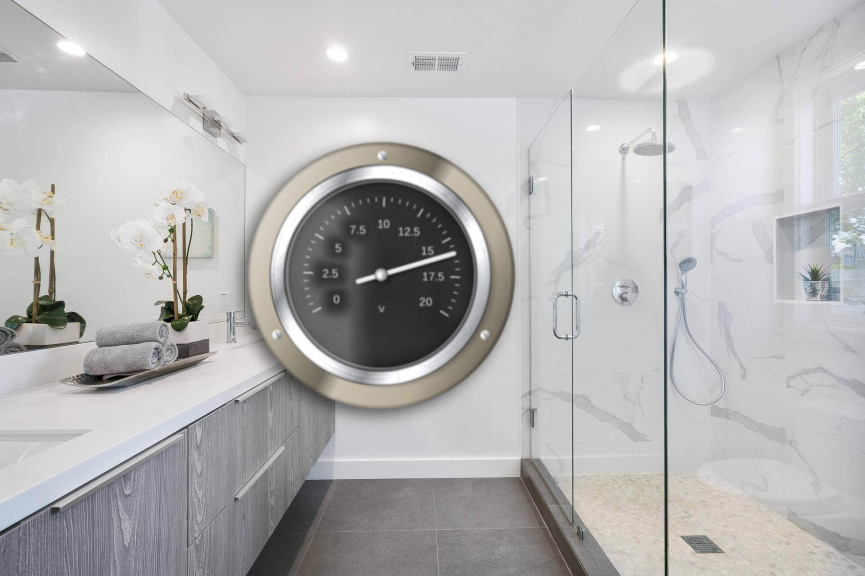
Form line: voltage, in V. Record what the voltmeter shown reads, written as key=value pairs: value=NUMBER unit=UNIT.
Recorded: value=16 unit=V
